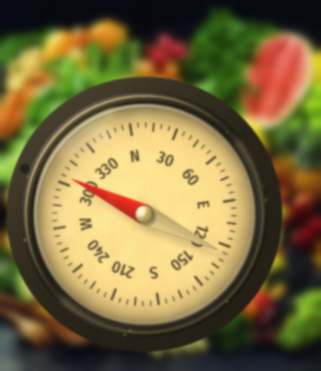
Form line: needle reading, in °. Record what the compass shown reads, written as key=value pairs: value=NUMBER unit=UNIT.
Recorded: value=305 unit=°
